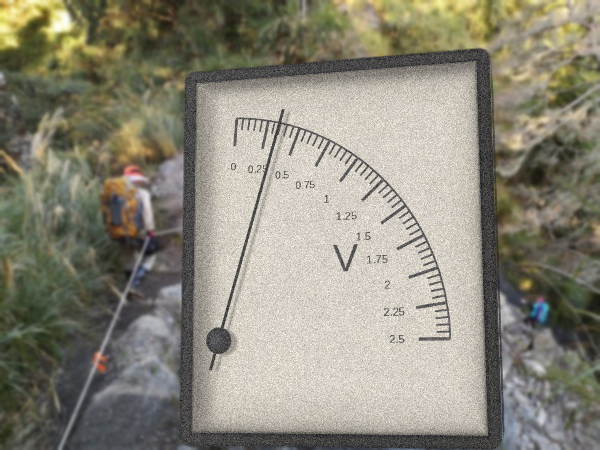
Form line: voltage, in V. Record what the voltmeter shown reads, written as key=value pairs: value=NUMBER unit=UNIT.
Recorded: value=0.35 unit=V
